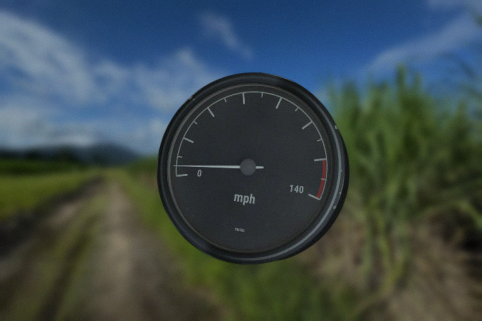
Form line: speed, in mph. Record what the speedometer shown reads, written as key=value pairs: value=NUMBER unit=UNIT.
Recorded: value=5 unit=mph
